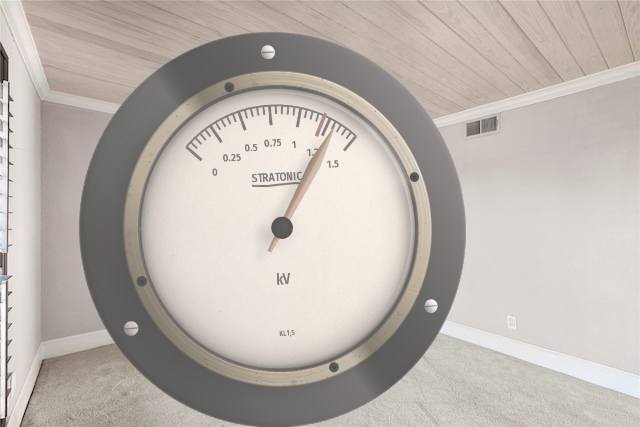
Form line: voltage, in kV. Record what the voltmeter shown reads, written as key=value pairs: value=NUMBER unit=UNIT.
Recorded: value=1.3 unit=kV
